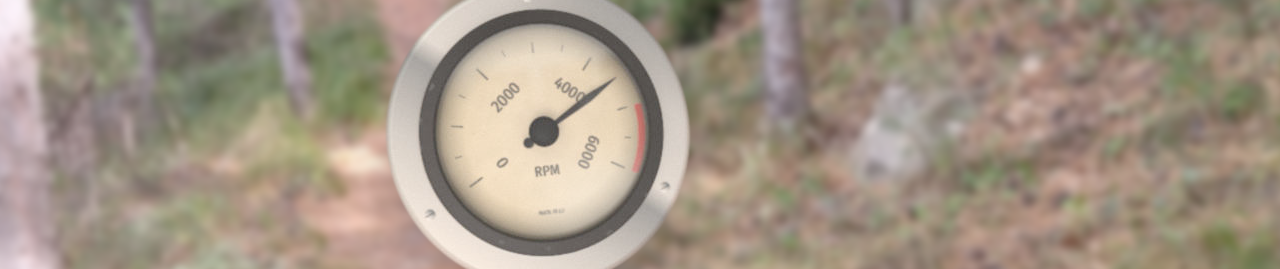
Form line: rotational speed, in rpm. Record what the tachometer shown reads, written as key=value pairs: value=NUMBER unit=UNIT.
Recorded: value=4500 unit=rpm
